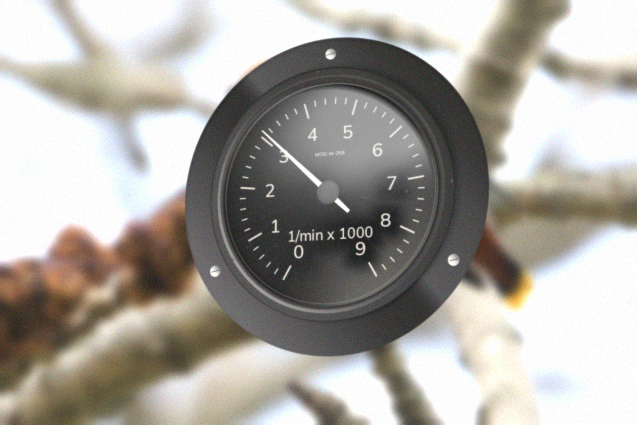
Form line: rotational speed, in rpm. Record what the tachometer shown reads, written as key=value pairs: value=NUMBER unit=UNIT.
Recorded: value=3100 unit=rpm
